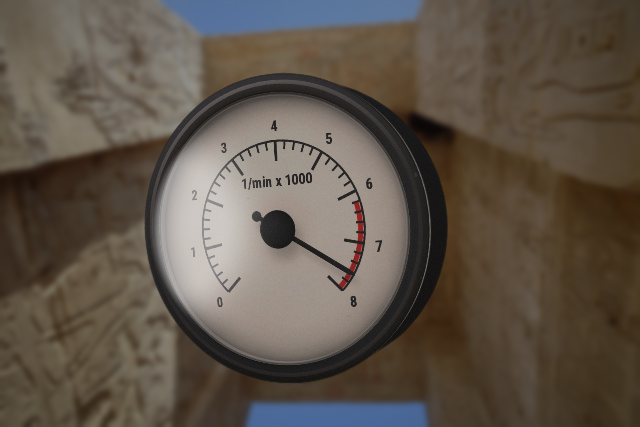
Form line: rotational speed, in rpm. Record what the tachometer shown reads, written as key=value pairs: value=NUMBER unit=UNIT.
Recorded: value=7600 unit=rpm
